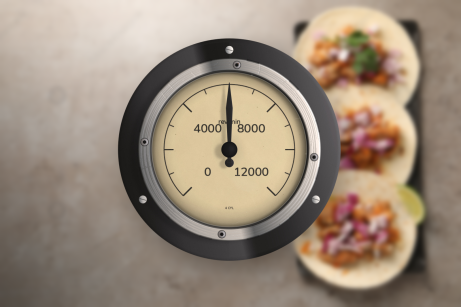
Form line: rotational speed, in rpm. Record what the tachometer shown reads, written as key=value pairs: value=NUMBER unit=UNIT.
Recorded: value=6000 unit=rpm
